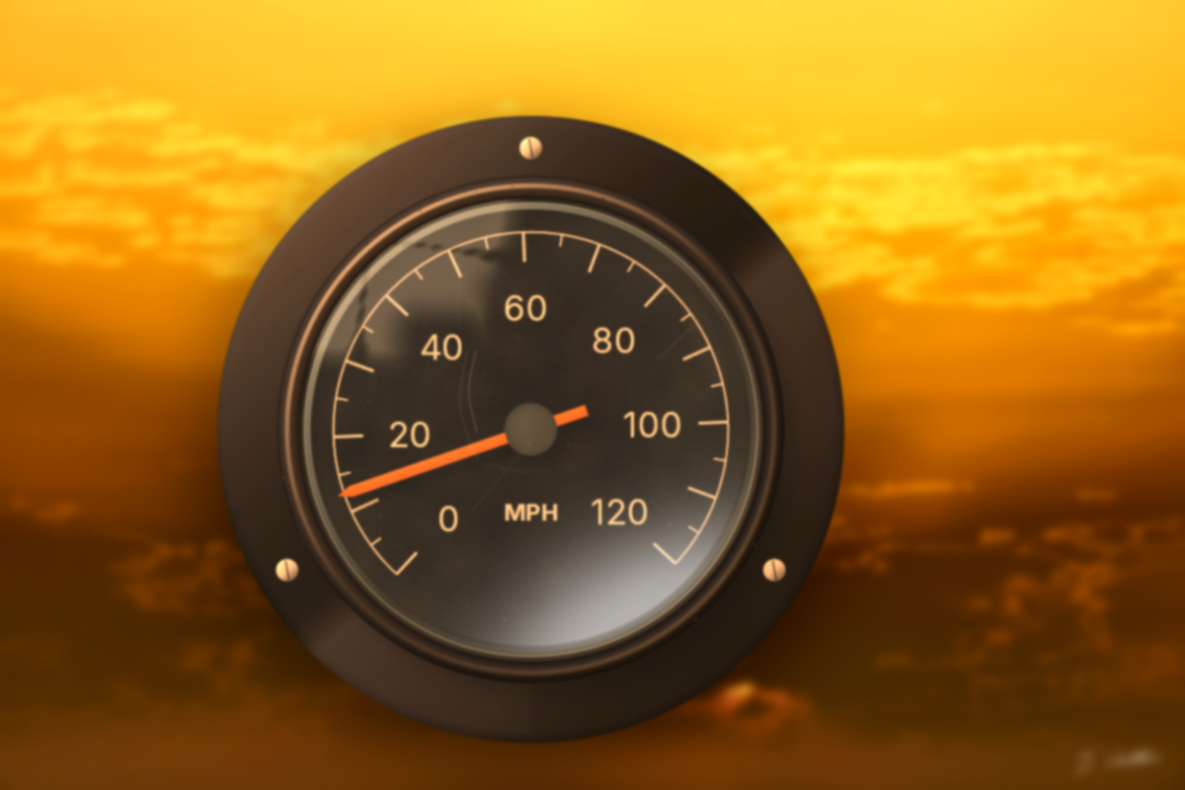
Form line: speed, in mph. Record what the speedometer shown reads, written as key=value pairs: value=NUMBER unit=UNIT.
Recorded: value=12.5 unit=mph
